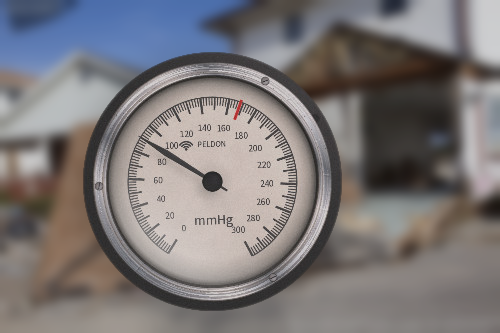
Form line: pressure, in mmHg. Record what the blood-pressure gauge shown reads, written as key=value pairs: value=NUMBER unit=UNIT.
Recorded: value=90 unit=mmHg
